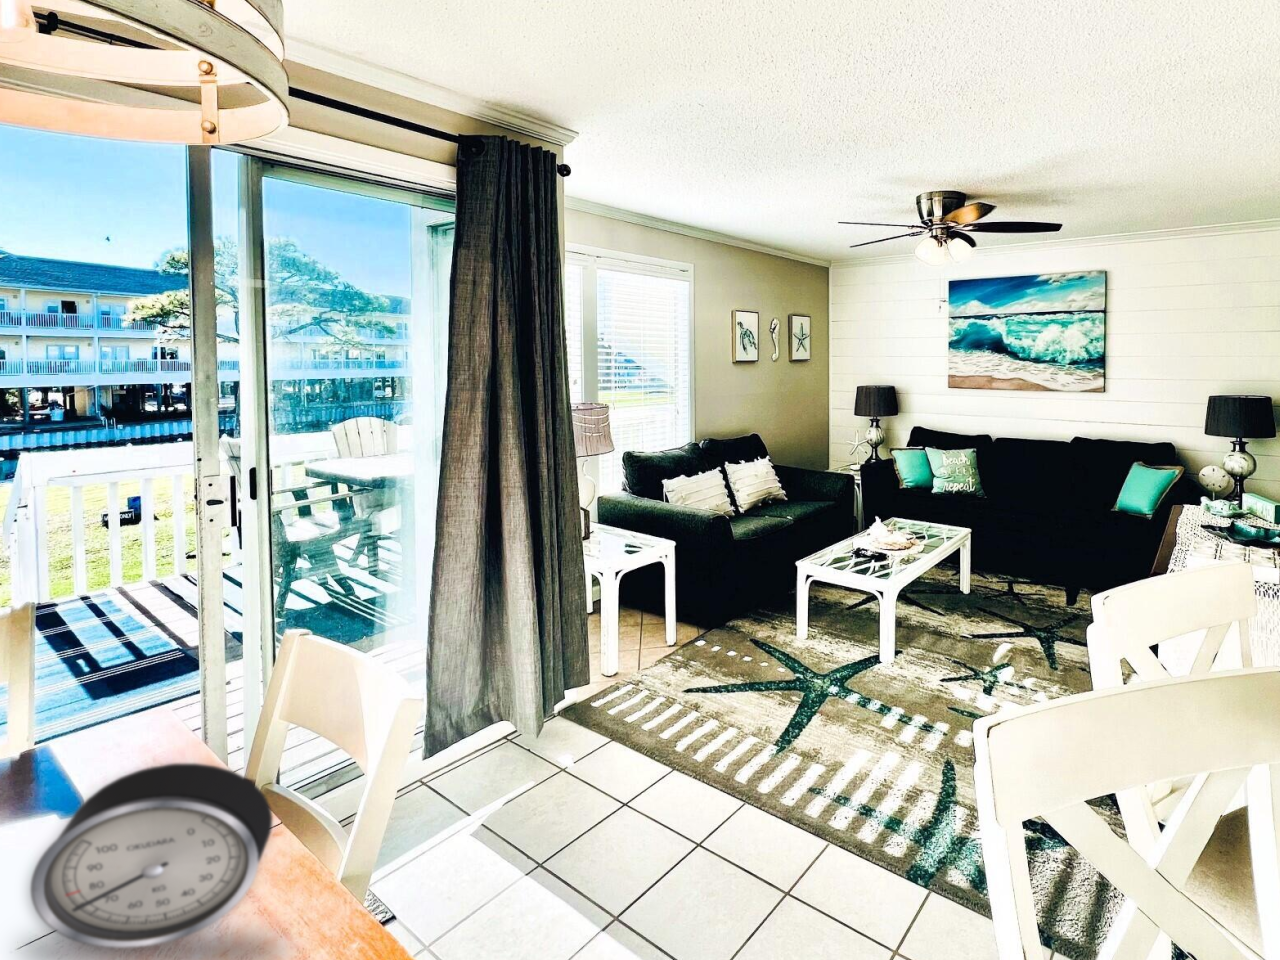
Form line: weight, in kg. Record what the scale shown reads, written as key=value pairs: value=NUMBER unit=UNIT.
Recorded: value=75 unit=kg
